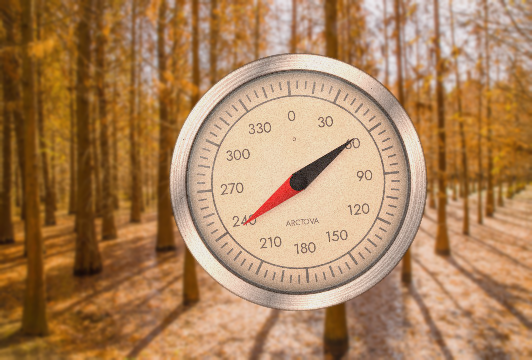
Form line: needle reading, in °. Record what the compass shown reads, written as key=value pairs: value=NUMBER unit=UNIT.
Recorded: value=237.5 unit=°
